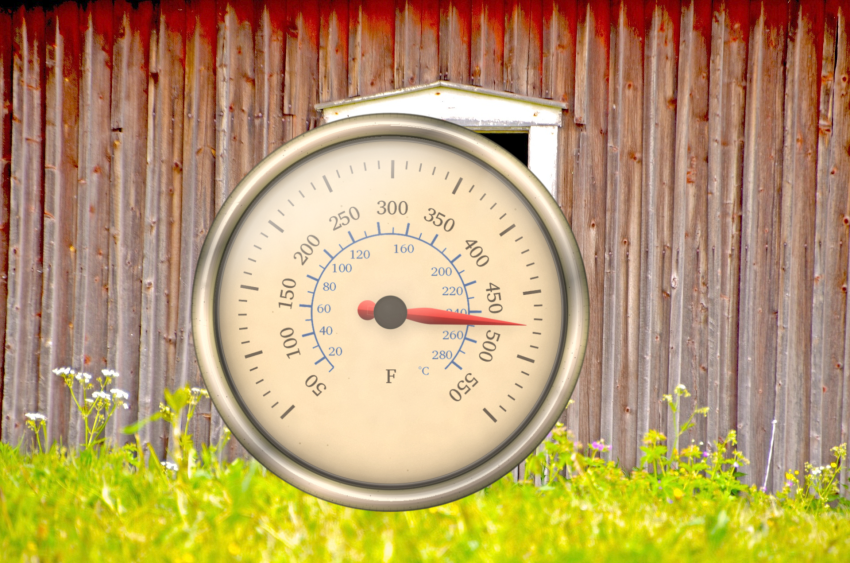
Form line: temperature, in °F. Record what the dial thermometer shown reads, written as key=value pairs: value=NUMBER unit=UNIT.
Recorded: value=475 unit=°F
